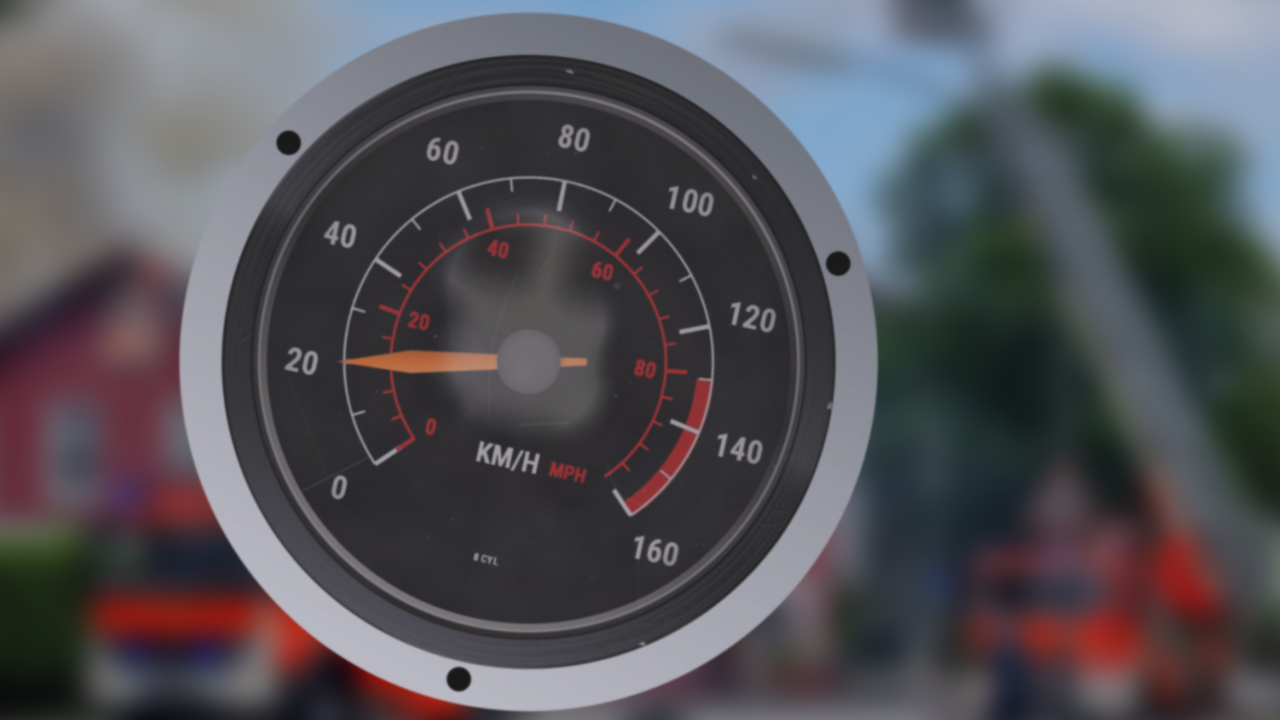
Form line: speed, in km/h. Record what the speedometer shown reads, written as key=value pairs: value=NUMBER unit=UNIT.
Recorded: value=20 unit=km/h
